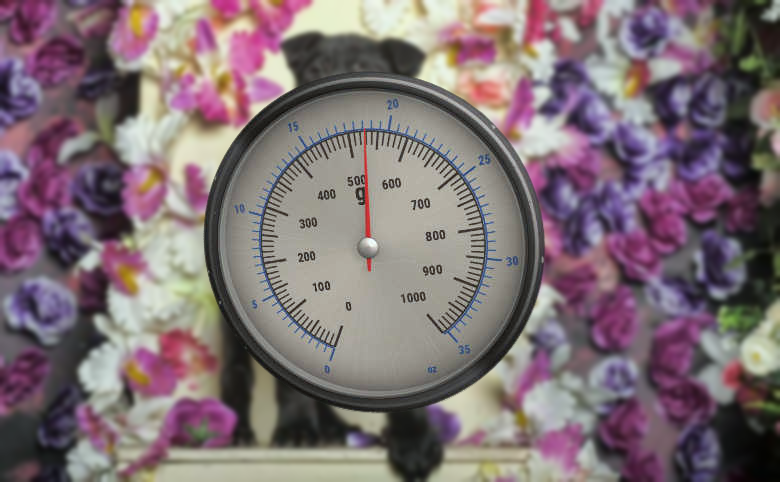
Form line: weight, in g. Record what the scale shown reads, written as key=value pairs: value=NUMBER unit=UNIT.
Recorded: value=530 unit=g
